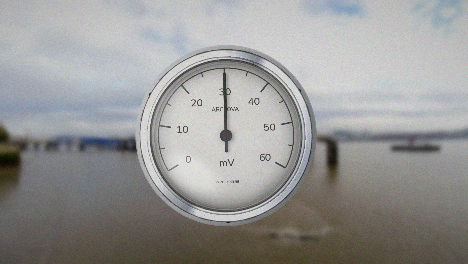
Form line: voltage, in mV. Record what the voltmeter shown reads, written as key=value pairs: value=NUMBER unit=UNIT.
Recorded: value=30 unit=mV
